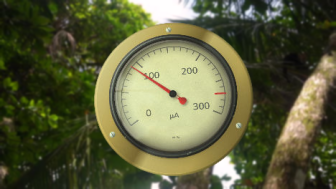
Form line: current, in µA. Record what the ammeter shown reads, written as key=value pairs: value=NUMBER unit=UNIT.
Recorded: value=90 unit=µA
